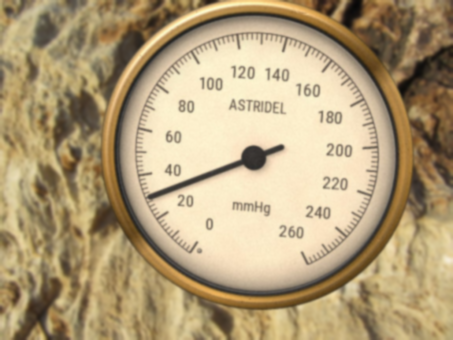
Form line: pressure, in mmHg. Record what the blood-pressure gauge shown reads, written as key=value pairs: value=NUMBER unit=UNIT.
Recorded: value=30 unit=mmHg
